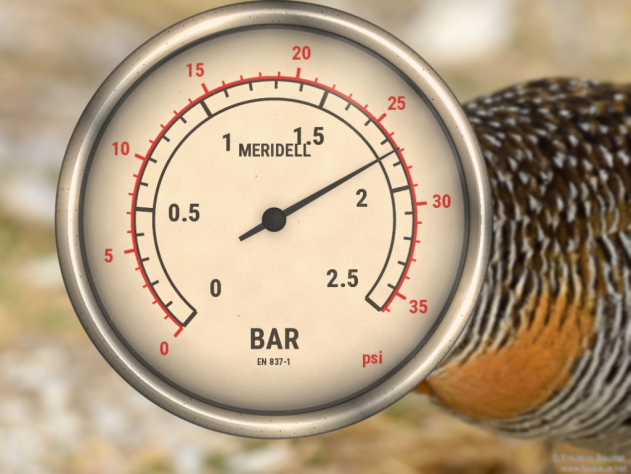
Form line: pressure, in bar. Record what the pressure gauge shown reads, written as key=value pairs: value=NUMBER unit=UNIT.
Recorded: value=1.85 unit=bar
